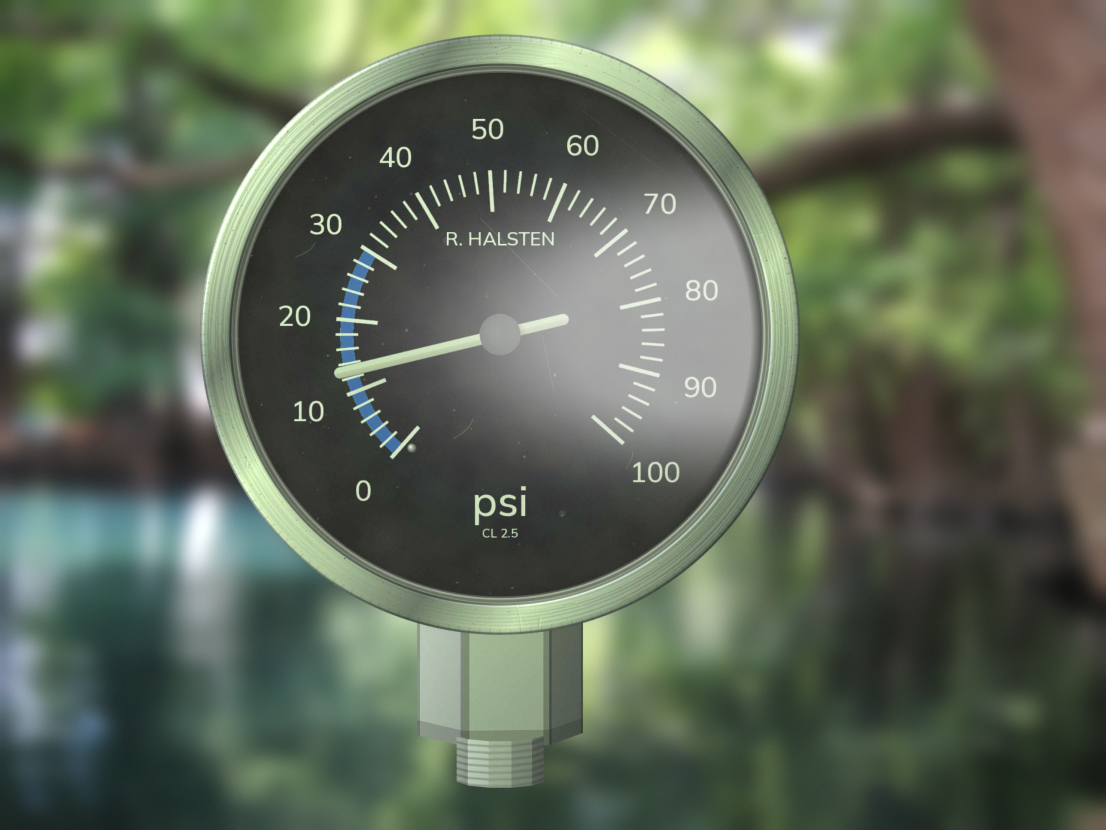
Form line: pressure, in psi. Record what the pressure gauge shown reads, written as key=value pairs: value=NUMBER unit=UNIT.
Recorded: value=13 unit=psi
